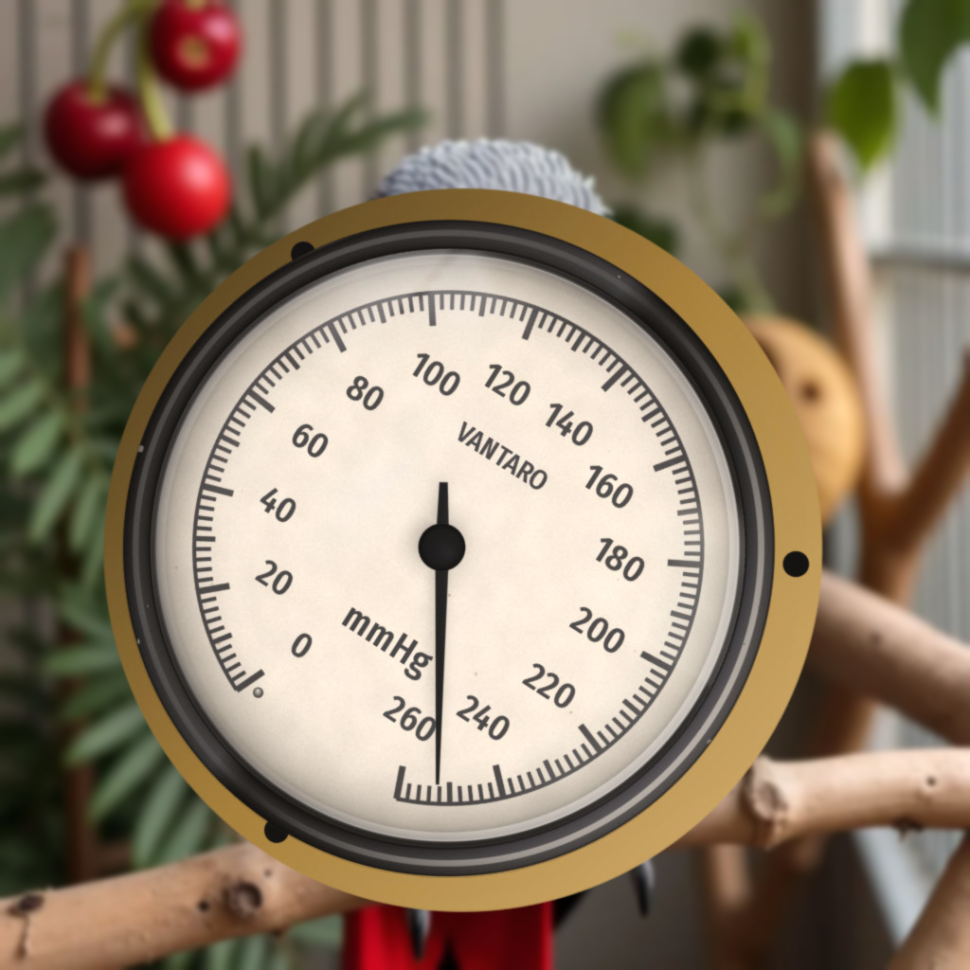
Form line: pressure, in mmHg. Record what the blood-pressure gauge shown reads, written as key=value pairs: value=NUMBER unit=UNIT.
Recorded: value=252 unit=mmHg
